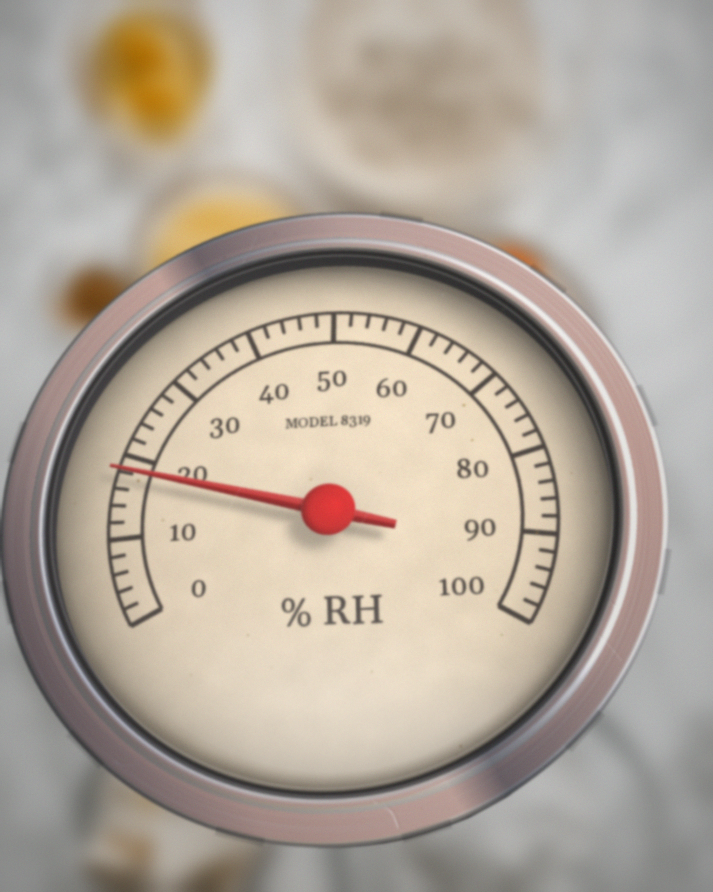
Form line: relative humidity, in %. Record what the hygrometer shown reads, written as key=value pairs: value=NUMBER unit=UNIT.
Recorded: value=18 unit=%
